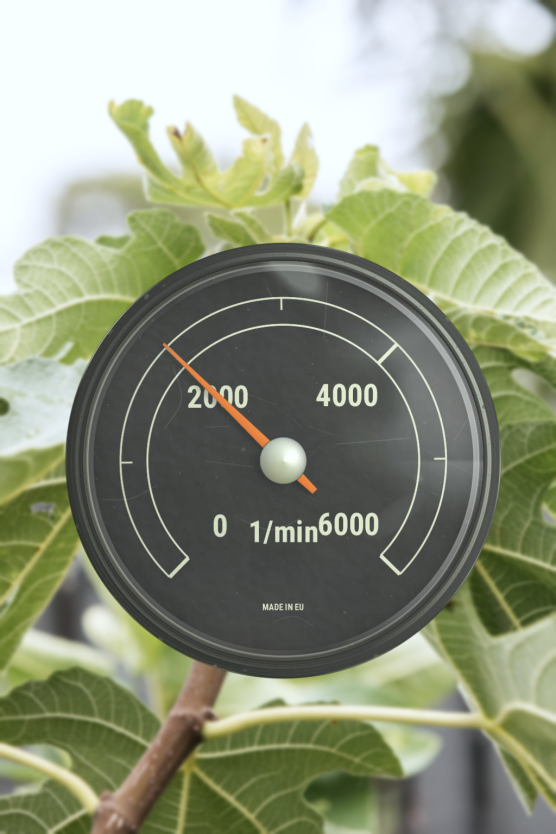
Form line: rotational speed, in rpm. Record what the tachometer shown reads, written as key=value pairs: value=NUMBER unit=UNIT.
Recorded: value=2000 unit=rpm
